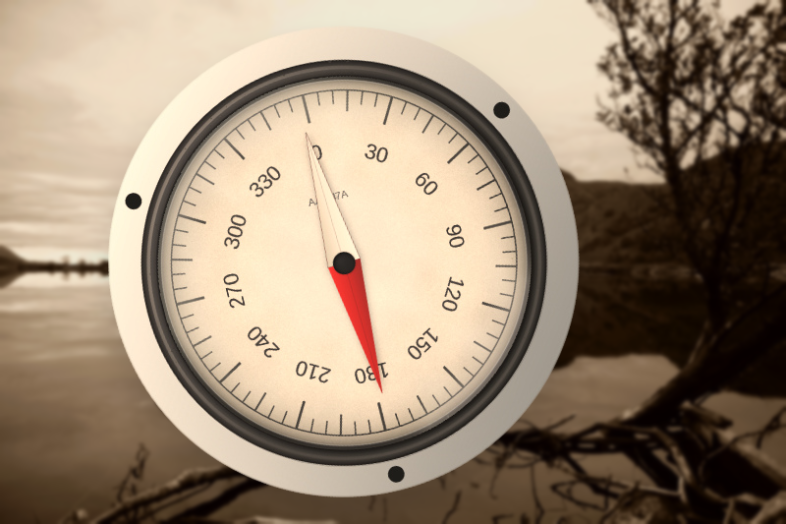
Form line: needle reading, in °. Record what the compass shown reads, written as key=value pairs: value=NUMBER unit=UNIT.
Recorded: value=177.5 unit=°
